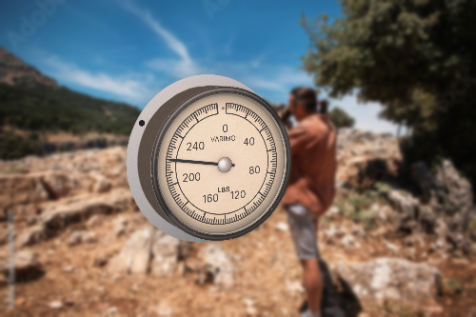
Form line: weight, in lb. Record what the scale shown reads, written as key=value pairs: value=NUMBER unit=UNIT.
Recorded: value=220 unit=lb
